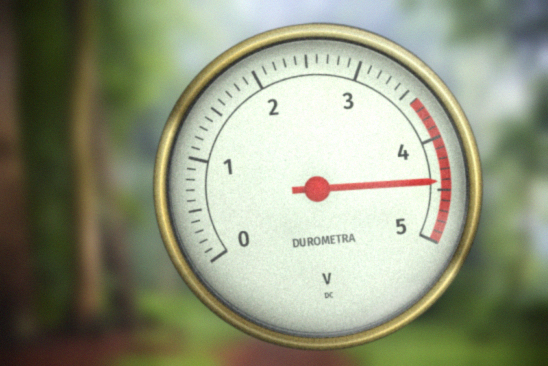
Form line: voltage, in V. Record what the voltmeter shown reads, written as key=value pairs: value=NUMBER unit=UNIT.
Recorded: value=4.4 unit=V
